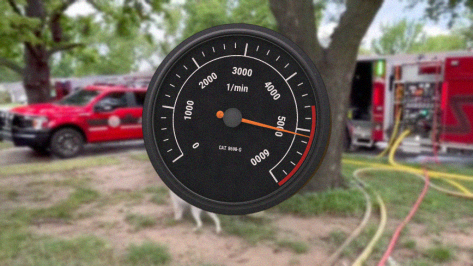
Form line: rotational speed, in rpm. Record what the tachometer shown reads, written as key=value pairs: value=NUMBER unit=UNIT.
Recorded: value=5100 unit=rpm
